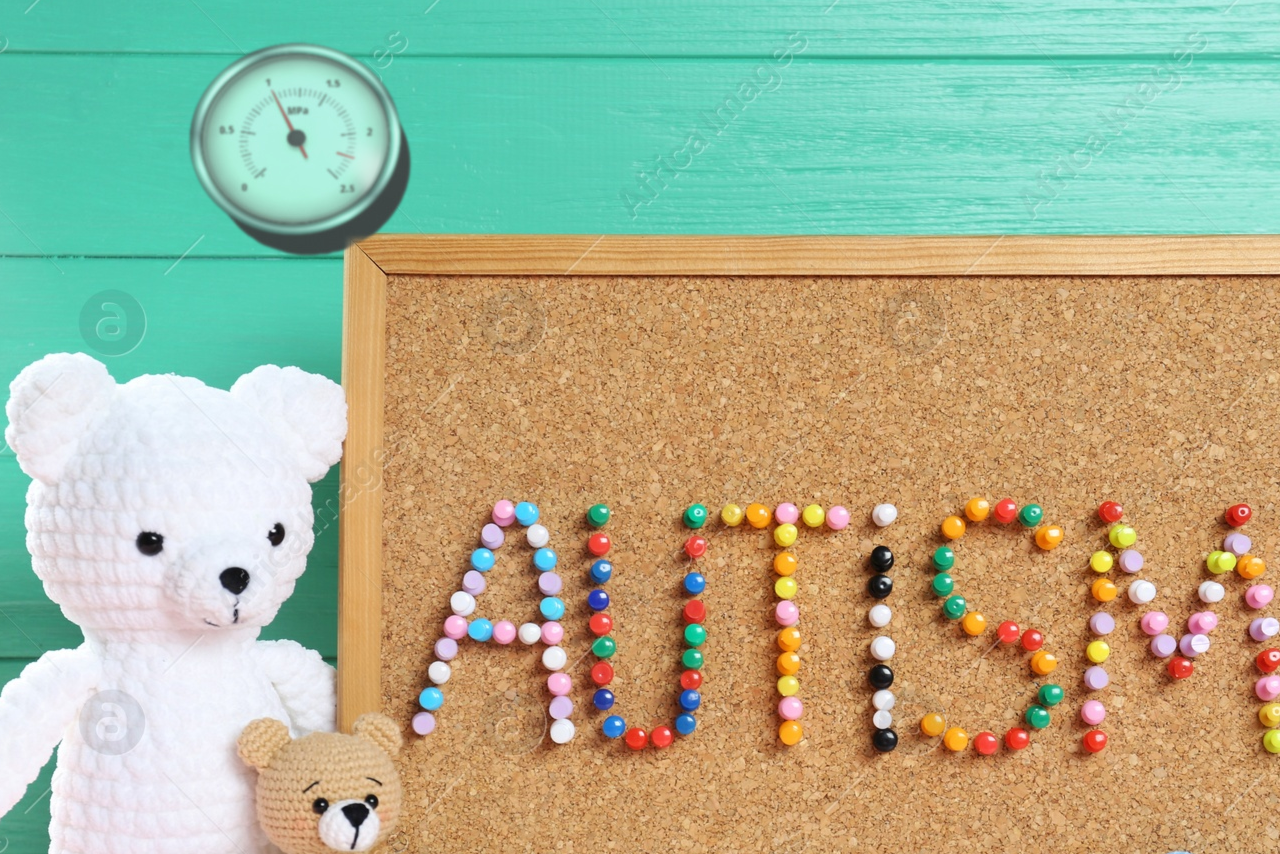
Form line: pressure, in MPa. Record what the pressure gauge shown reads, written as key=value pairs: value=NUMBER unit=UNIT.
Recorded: value=1 unit=MPa
